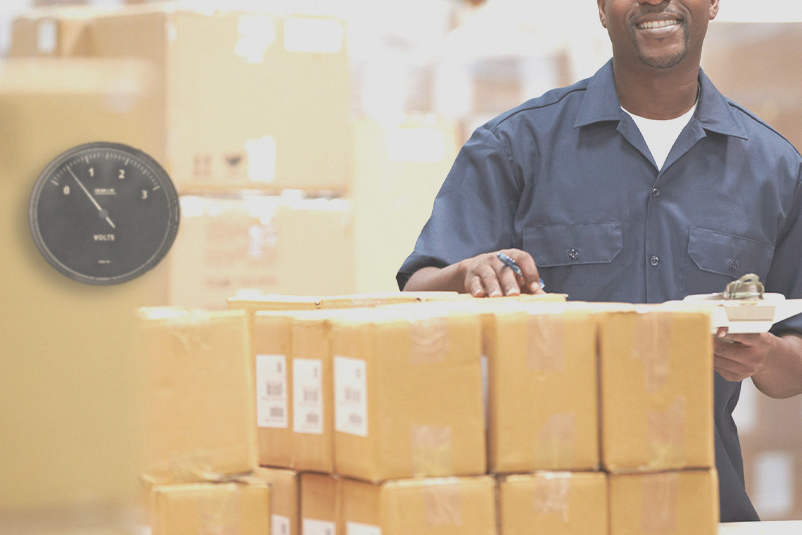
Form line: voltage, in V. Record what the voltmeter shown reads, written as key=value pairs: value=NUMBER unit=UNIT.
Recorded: value=0.5 unit=V
